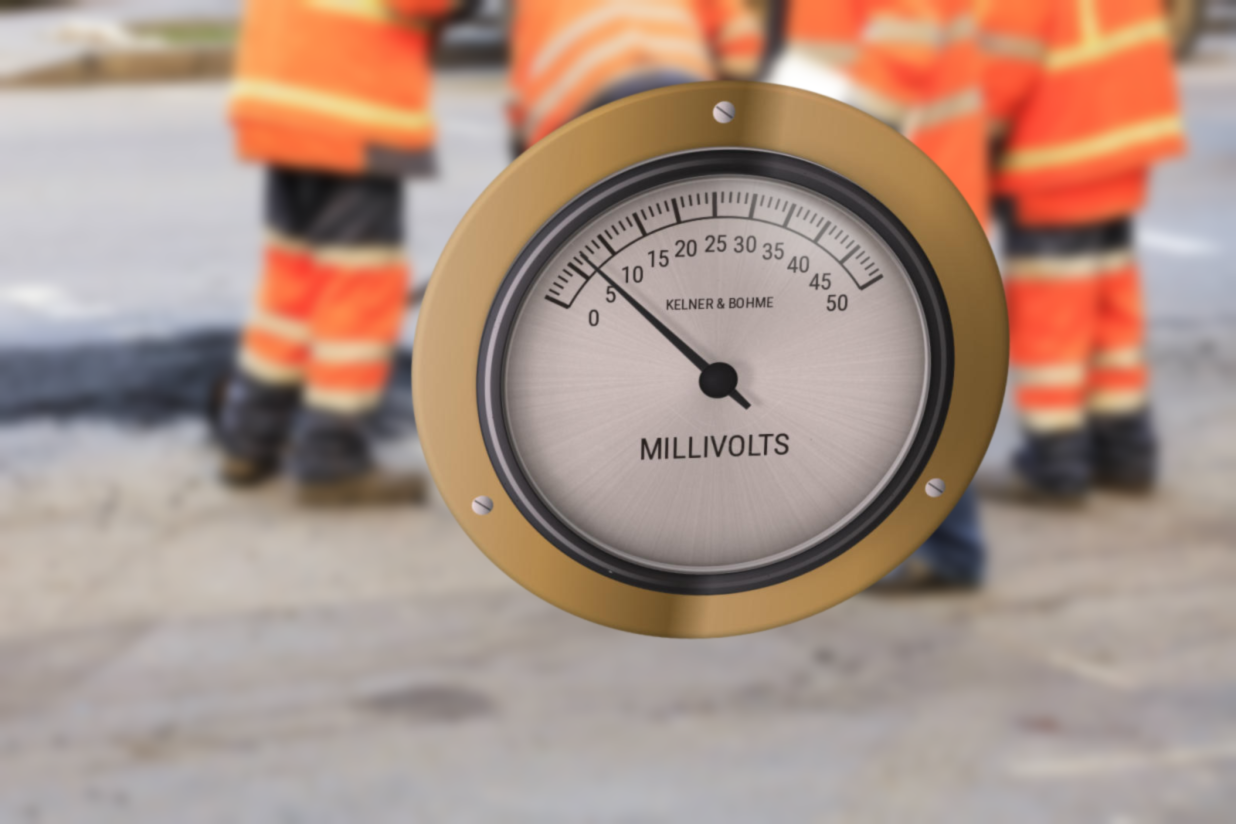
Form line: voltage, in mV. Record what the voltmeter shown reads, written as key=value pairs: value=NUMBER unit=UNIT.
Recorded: value=7 unit=mV
